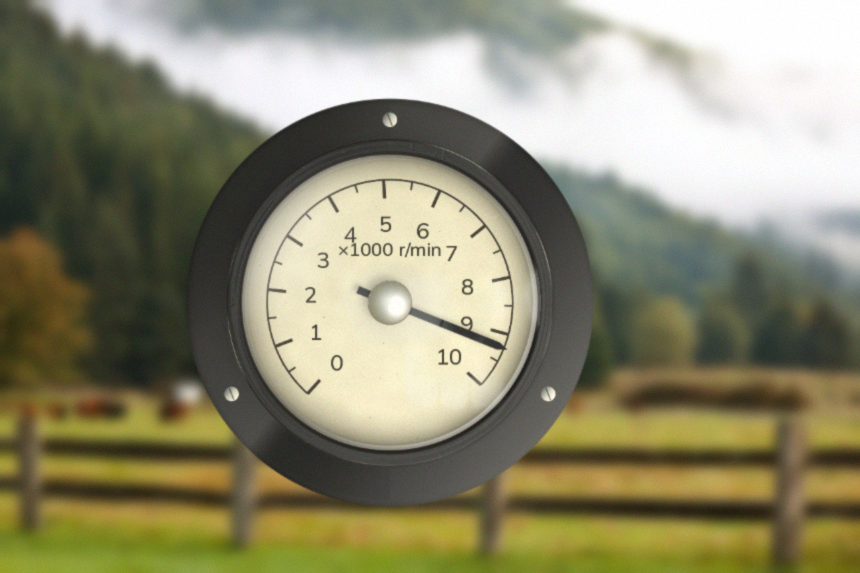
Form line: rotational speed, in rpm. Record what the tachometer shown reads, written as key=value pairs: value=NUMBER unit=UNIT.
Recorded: value=9250 unit=rpm
